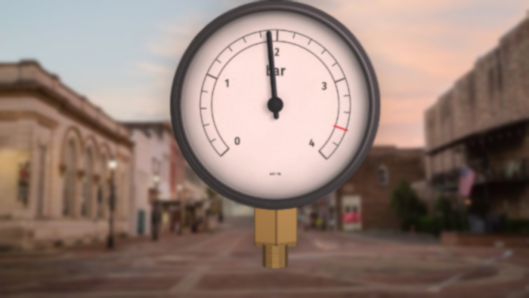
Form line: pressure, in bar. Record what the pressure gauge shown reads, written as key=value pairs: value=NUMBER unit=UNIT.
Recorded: value=1.9 unit=bar
